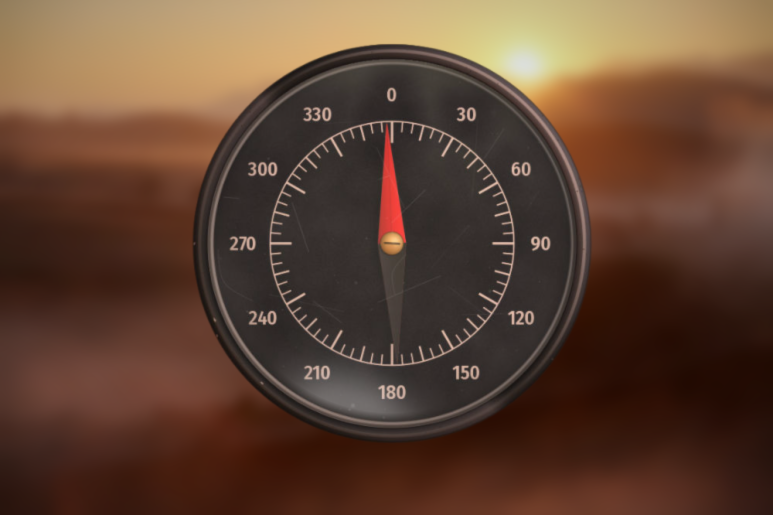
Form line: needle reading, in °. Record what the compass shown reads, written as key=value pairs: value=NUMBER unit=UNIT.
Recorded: value=357.5 unit=°
